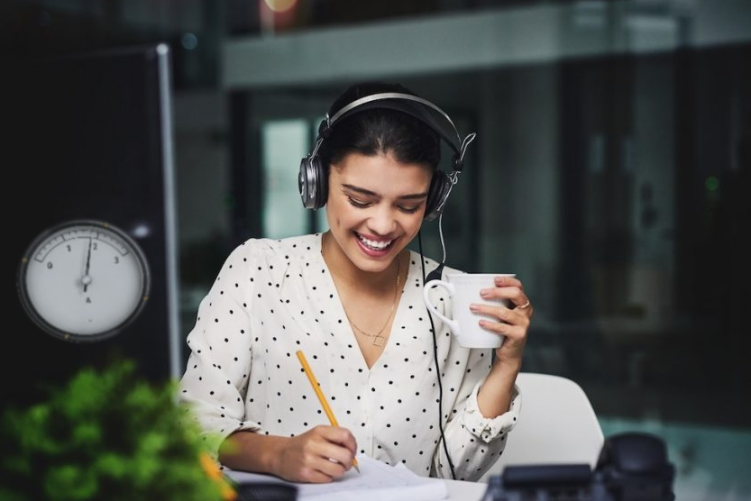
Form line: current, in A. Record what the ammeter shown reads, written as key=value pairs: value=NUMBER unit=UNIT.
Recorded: value=1.8 unit=A
